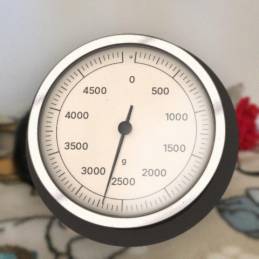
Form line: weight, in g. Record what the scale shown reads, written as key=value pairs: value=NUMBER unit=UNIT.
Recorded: value=2700 unit=g
